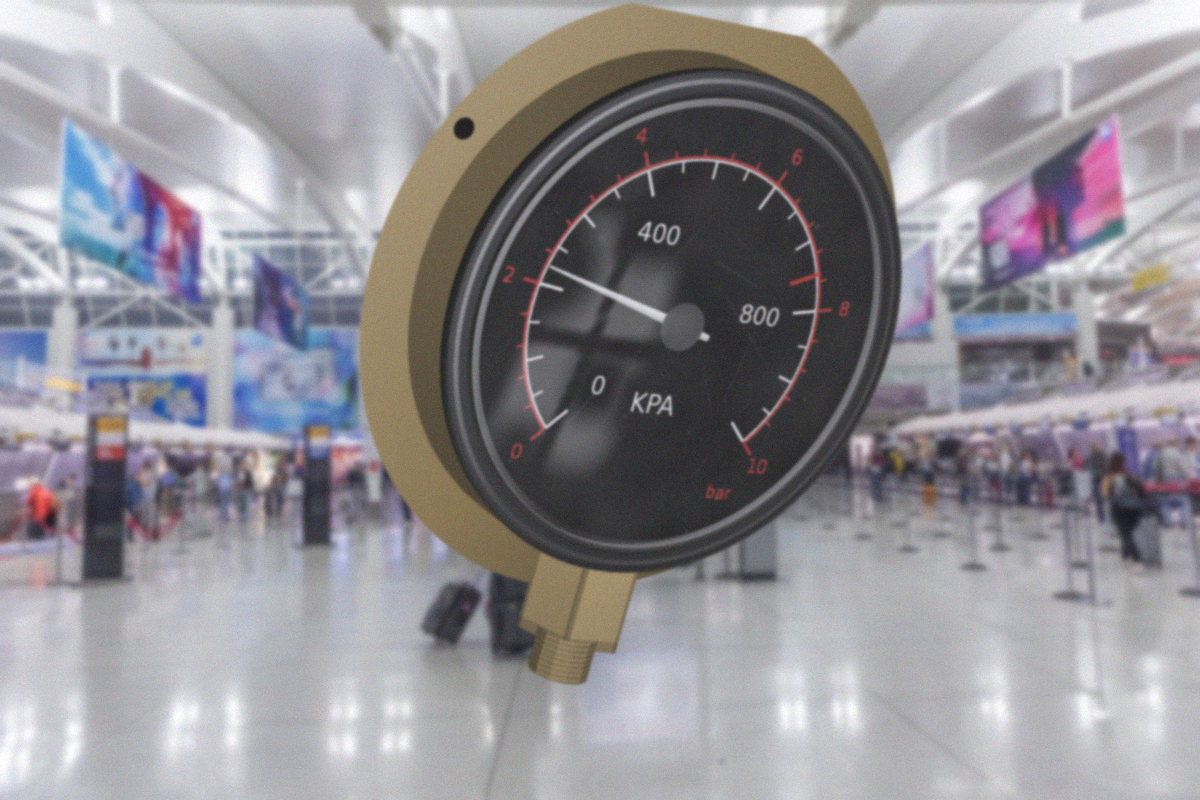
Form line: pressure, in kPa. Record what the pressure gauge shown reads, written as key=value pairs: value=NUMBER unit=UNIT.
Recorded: value=225 unit=kPa
